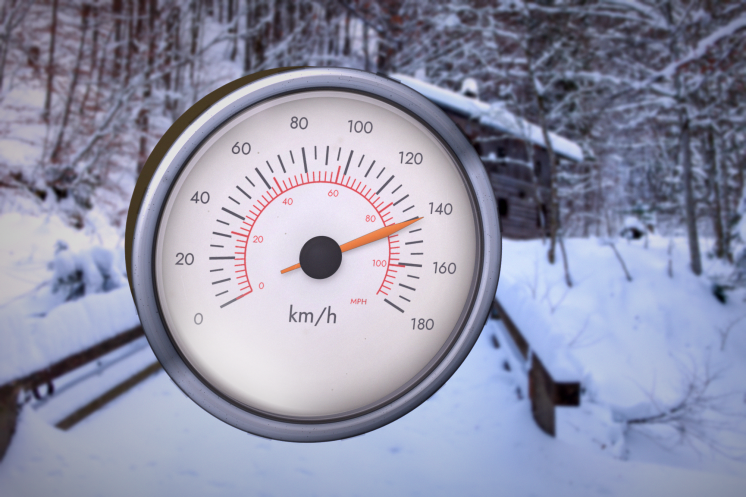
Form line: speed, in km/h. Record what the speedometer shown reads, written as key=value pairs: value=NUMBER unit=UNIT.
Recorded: value=140 unit=km/h
